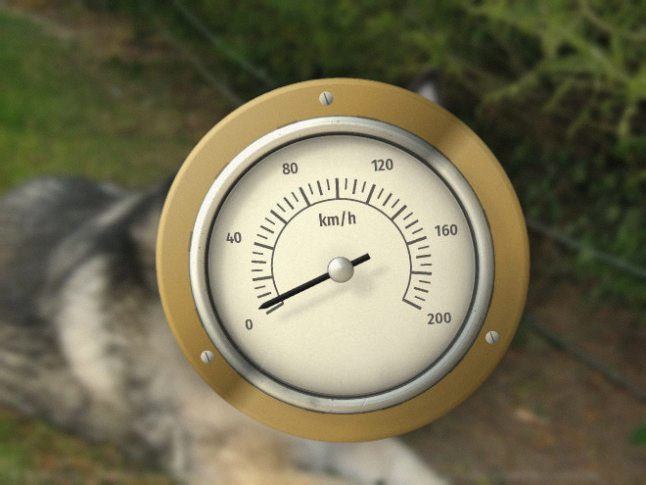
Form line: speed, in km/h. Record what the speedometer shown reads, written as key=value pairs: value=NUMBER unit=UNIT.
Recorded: value=5 unit=km/h
